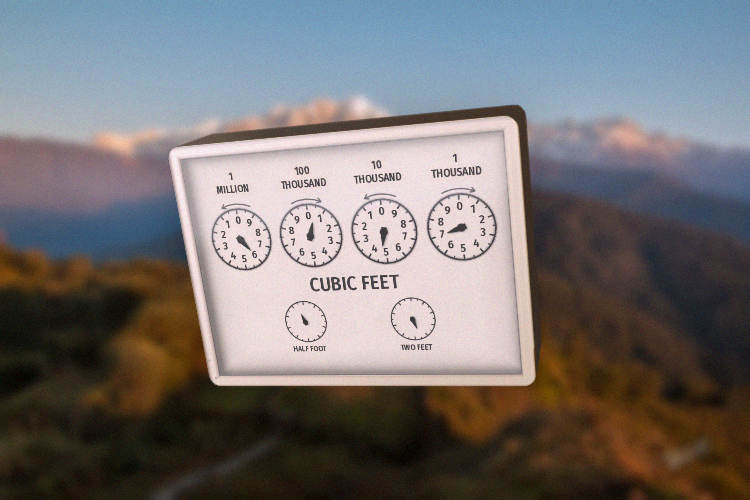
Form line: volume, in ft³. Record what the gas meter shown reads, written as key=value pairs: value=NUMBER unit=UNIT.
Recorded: value=604700 unit=ft³
